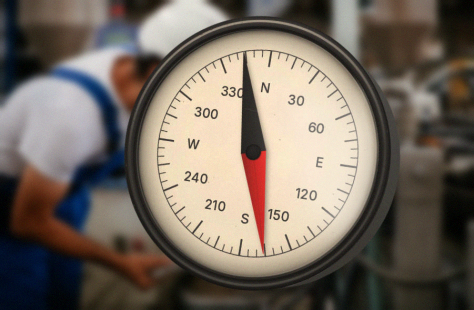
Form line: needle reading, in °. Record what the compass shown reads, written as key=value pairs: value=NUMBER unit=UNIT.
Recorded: value=165 unit=°
